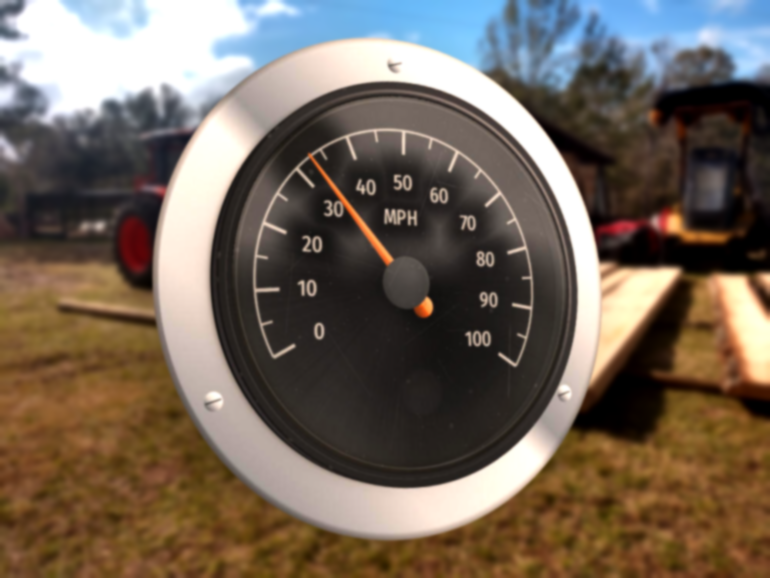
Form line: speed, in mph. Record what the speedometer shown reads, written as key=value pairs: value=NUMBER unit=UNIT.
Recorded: value=32.5 unit=mph
